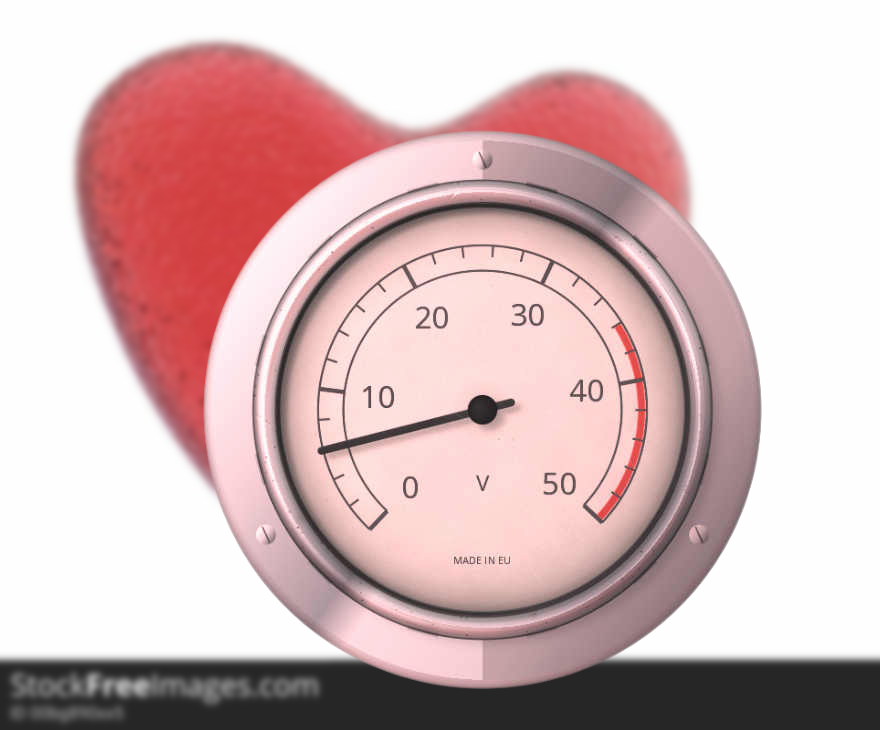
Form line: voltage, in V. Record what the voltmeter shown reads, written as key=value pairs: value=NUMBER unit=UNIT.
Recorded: value=6 unit=V
